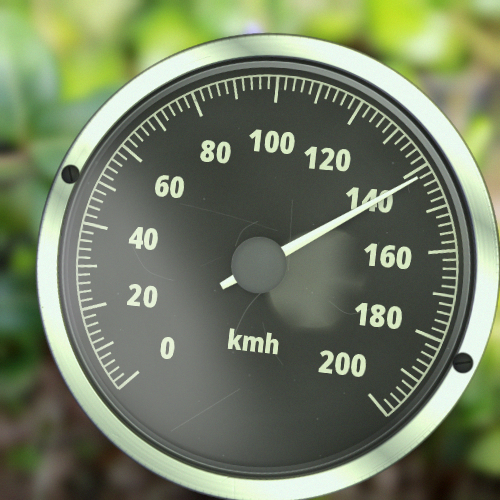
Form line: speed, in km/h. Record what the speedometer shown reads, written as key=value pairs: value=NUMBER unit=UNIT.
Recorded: value=142 unit=km/h
